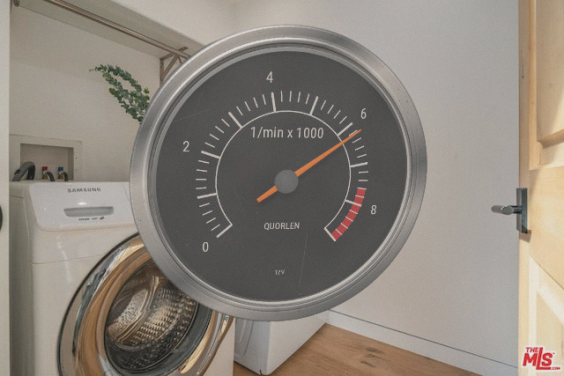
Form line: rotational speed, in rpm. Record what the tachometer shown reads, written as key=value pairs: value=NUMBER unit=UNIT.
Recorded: value=6200 unit=rpm
